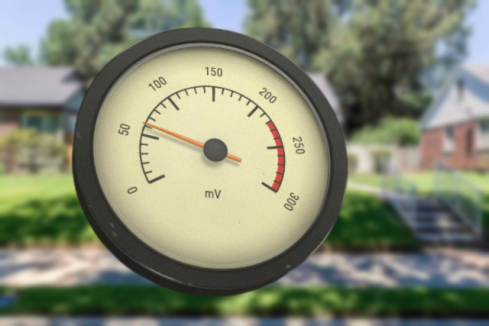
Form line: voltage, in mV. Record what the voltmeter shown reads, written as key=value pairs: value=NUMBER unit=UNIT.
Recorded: value=60 unit=mV
